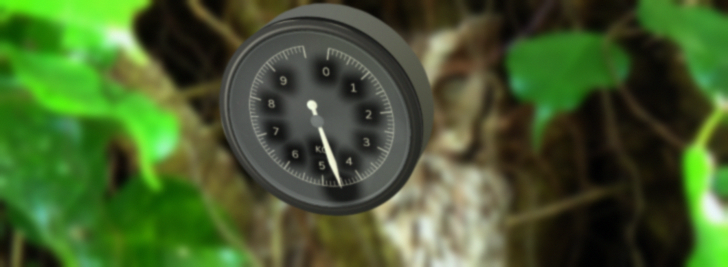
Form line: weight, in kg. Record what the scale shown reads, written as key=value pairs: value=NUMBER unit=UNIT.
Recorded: value=4.5 unit=kg
